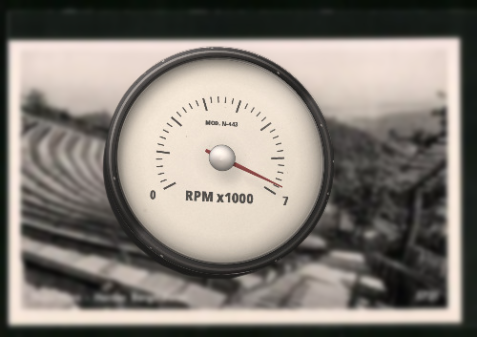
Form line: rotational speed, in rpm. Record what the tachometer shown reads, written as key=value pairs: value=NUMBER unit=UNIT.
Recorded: value=6800 unit=rpm
